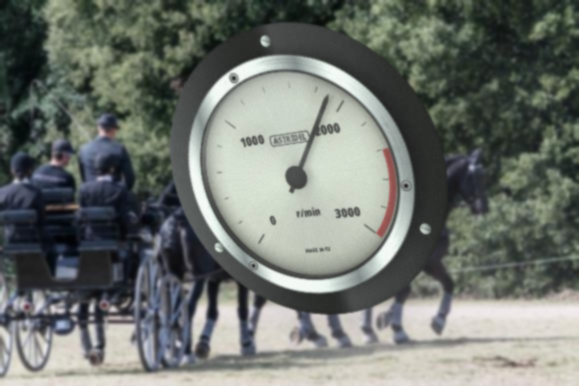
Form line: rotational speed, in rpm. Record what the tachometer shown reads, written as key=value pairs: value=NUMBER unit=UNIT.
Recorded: value=1900 unit=rpm
